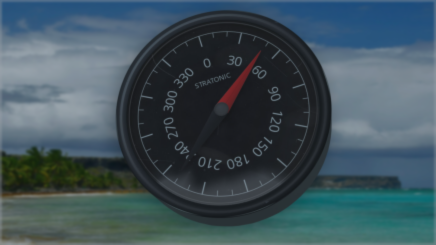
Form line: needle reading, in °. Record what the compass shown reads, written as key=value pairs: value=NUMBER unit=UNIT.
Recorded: value=50 unit=°
